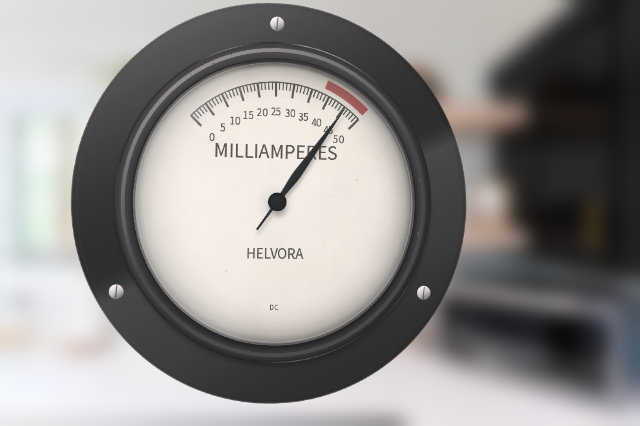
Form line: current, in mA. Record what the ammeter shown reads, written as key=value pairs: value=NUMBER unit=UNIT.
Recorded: value=45 unit=mA
